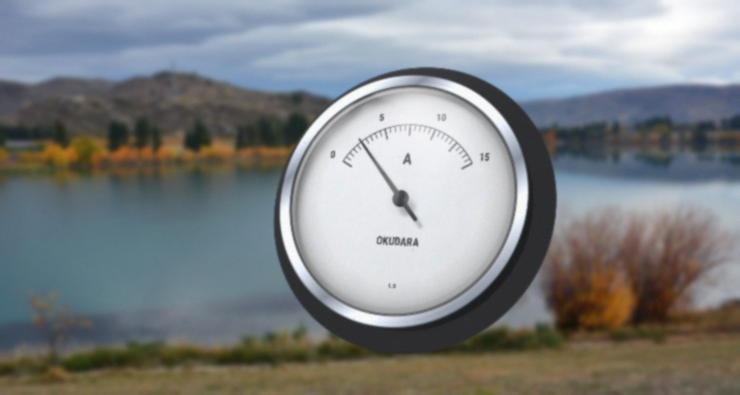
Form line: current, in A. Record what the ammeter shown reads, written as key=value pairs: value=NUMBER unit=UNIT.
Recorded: value=2.5 unit=A
